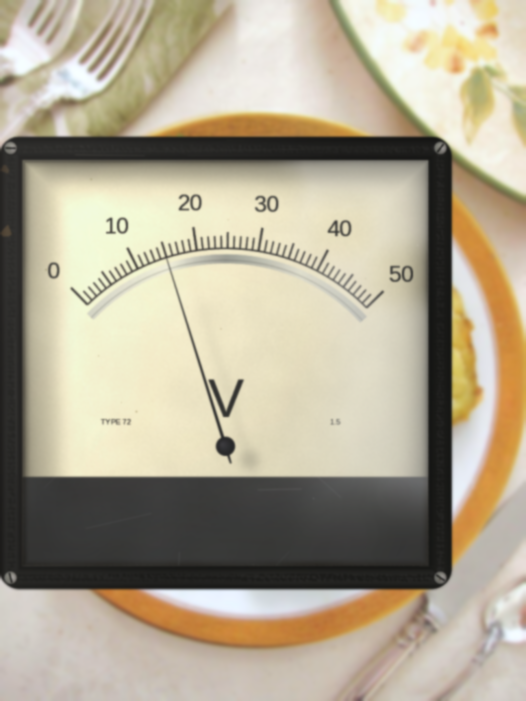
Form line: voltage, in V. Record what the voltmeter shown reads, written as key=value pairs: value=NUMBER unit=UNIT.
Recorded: value=15 unit=V
